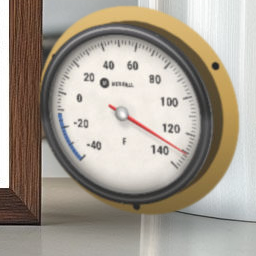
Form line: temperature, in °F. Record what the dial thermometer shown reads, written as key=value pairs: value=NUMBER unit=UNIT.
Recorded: value=130 unit=°F
